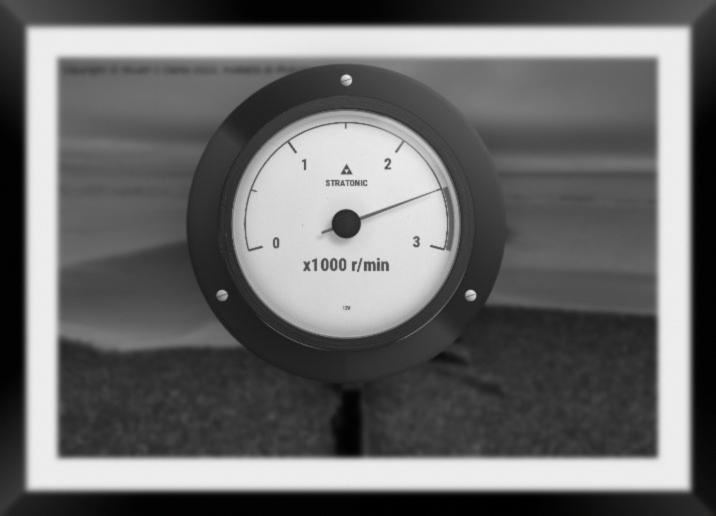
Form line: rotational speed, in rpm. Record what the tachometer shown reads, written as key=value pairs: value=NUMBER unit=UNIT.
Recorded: value=2500 unit=rpm
